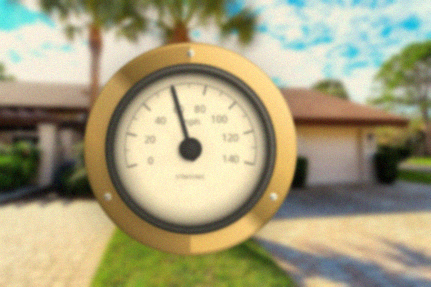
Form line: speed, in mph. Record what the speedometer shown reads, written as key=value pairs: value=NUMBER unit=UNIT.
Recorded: value=60 unit=mph
